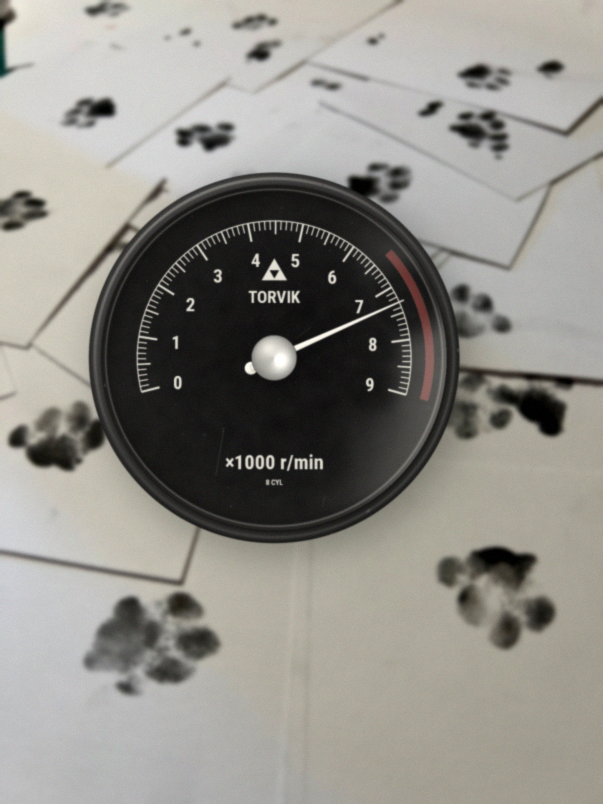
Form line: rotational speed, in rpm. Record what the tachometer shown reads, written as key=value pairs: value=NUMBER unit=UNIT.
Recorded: value=7300 unit=rpm
